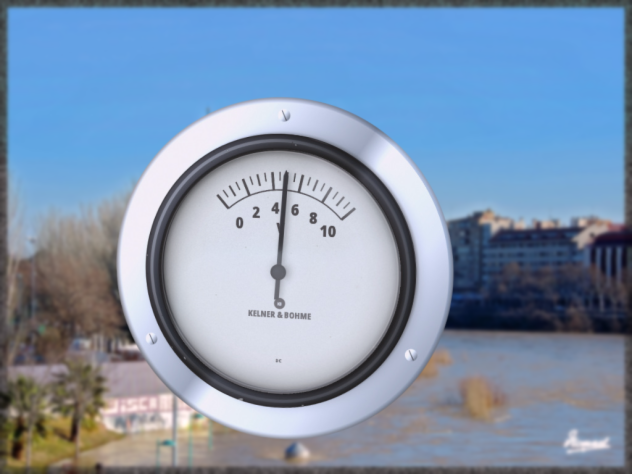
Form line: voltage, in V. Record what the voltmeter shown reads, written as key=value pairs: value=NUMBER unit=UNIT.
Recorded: value=5 unit=V
